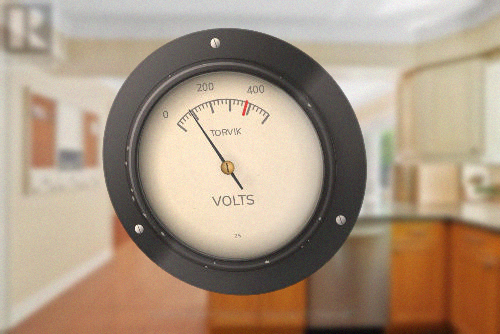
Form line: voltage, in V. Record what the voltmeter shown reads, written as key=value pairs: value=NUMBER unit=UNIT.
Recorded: value=100 unit=V
